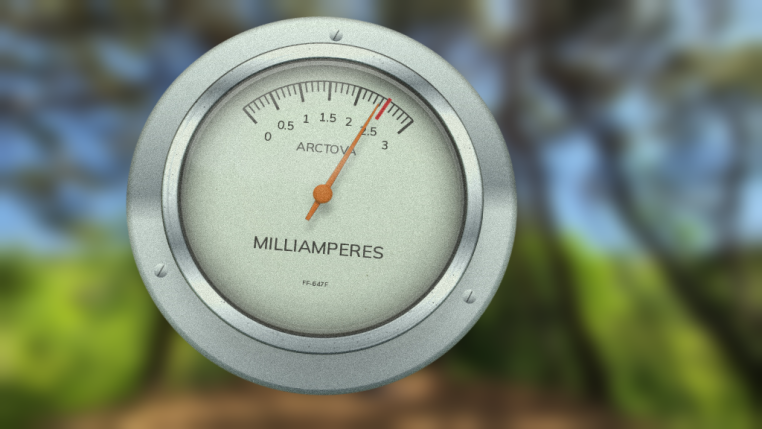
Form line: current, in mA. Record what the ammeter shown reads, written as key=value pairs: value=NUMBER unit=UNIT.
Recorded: value=2.4 unit=mA
